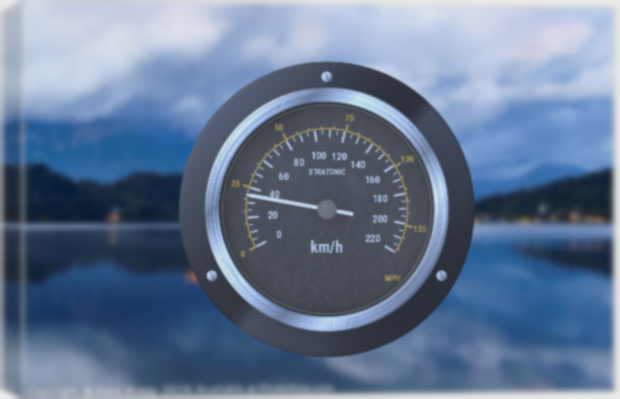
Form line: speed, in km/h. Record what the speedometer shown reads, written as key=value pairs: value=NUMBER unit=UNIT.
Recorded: value=35 unit=km/h
